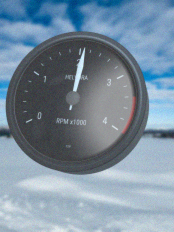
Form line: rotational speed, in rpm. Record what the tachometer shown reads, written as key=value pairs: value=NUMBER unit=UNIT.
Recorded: value=2100 unit=rpm
